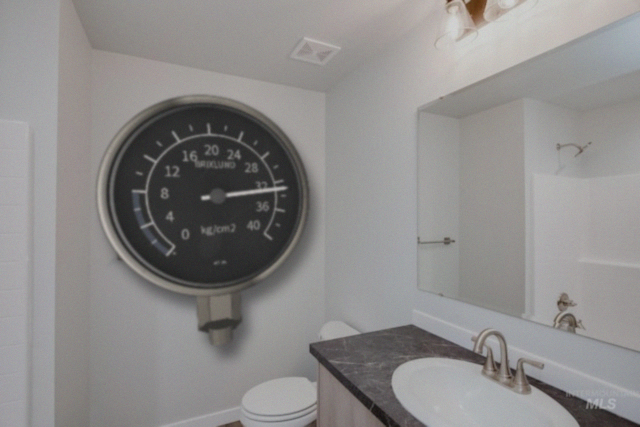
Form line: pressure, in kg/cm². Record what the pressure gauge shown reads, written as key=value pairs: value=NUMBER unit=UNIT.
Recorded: value=33 unit=kg/cm²
